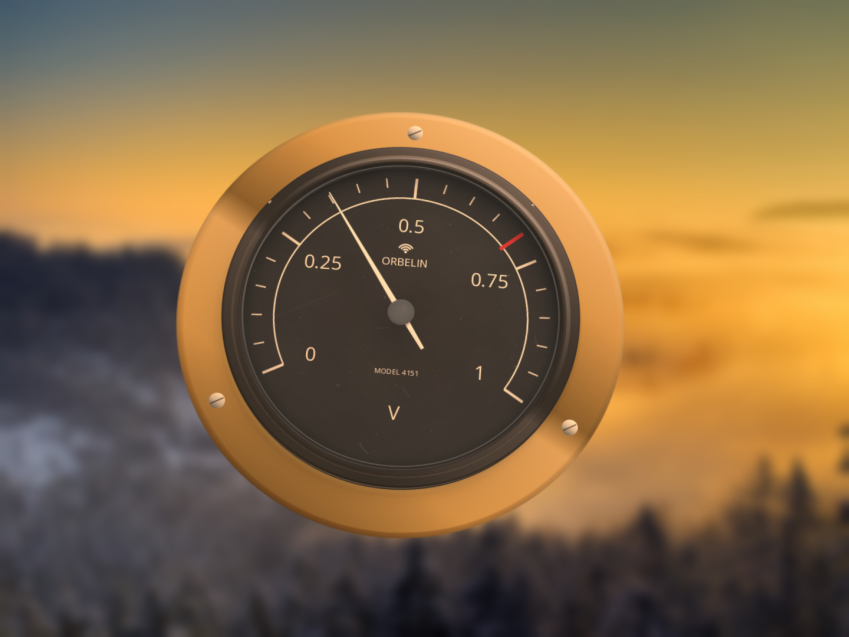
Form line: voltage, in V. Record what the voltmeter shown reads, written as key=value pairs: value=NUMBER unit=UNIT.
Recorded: value=0.35 unit=V
